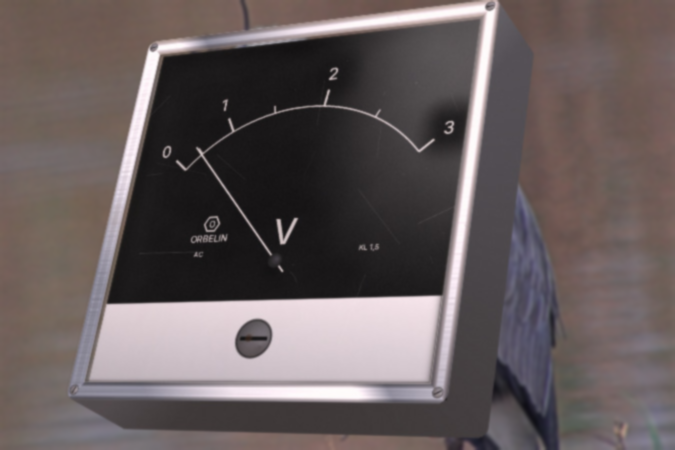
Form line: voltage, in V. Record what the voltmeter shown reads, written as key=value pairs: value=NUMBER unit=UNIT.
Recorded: value=0.5 unit=V
